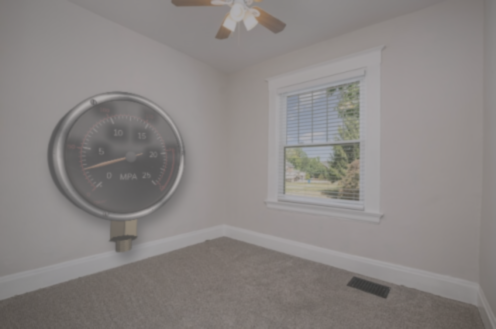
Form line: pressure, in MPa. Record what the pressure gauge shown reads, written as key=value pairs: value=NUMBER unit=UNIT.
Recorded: value=2.5 unit=MPa
